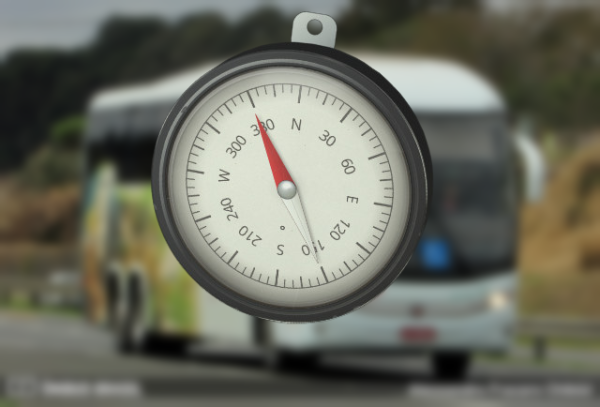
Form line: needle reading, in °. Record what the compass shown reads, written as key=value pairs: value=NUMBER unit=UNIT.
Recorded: value=330 unit=°
